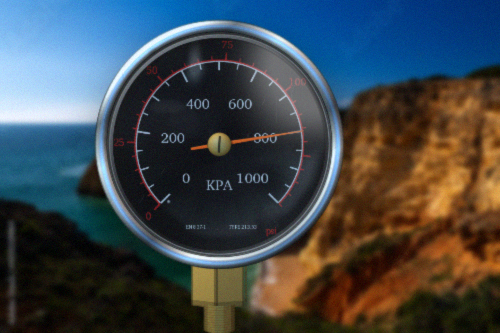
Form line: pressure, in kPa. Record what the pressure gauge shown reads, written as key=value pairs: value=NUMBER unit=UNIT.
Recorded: value=800 unit=kPa
